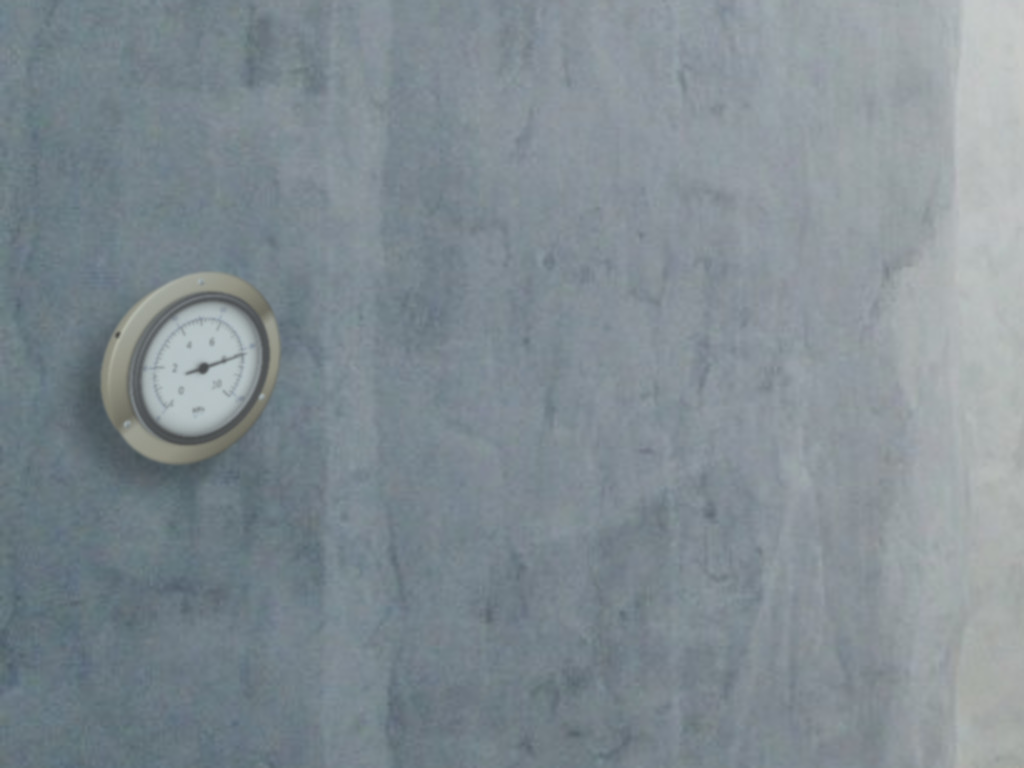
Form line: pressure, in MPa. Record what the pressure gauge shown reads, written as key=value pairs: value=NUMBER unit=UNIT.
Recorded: value=8 unit=MPa
